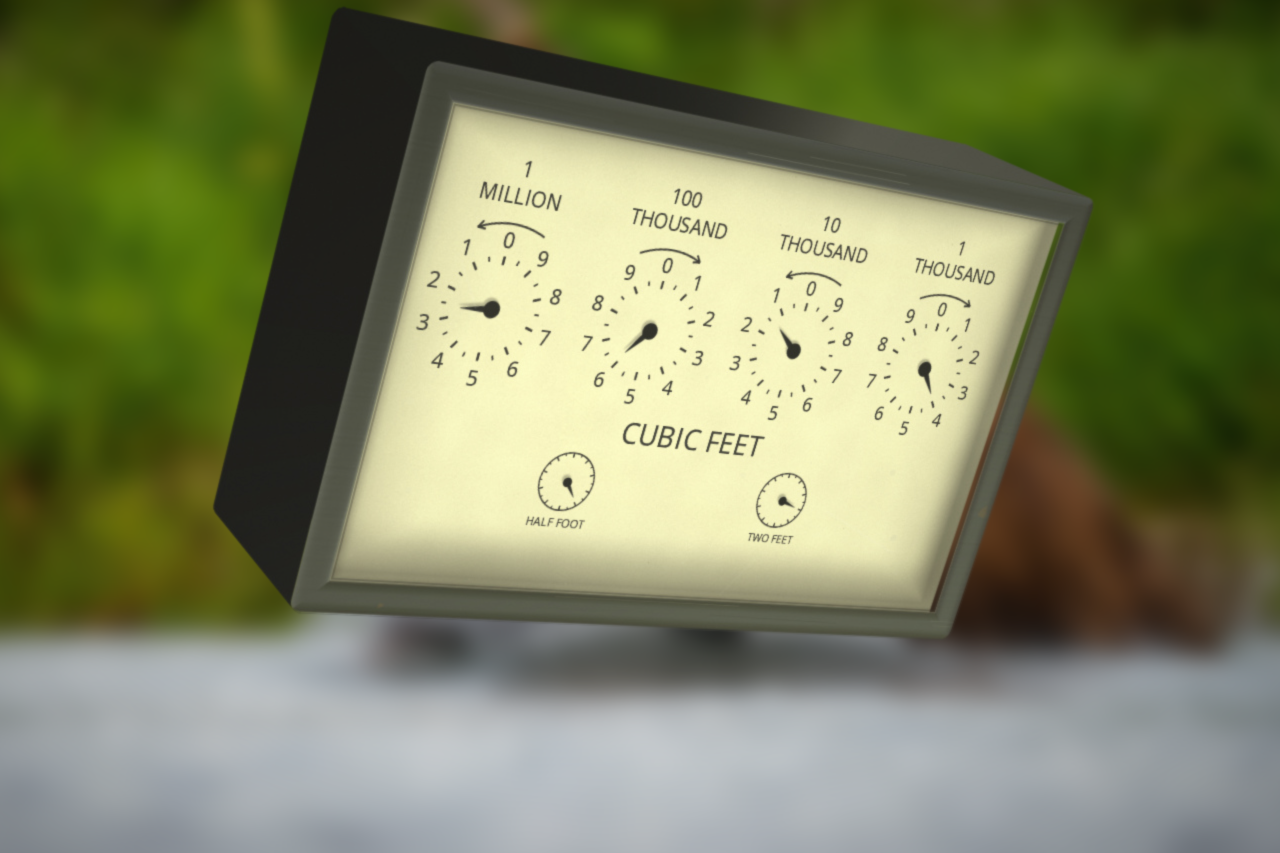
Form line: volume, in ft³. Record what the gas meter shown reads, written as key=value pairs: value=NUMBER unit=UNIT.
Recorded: value=261400 unit=ft³
